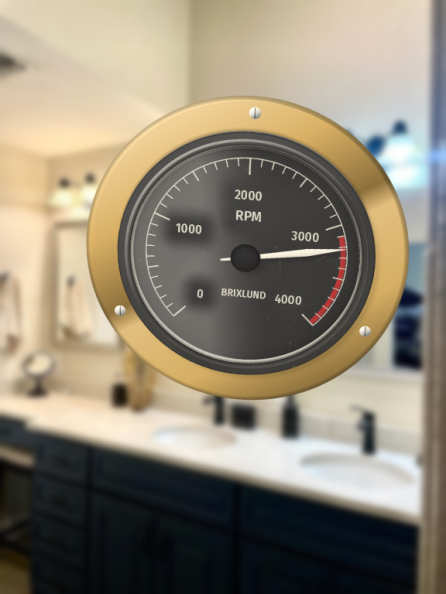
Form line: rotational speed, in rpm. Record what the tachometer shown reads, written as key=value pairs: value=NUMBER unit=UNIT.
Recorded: value=3200 unit=rpm
